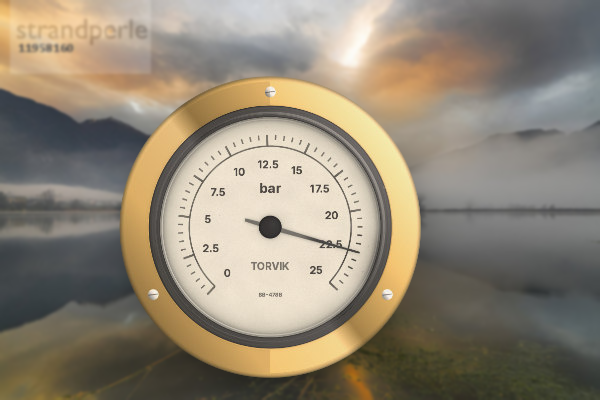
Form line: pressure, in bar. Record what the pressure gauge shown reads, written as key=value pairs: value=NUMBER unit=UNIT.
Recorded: value=22.5 unit=bar
